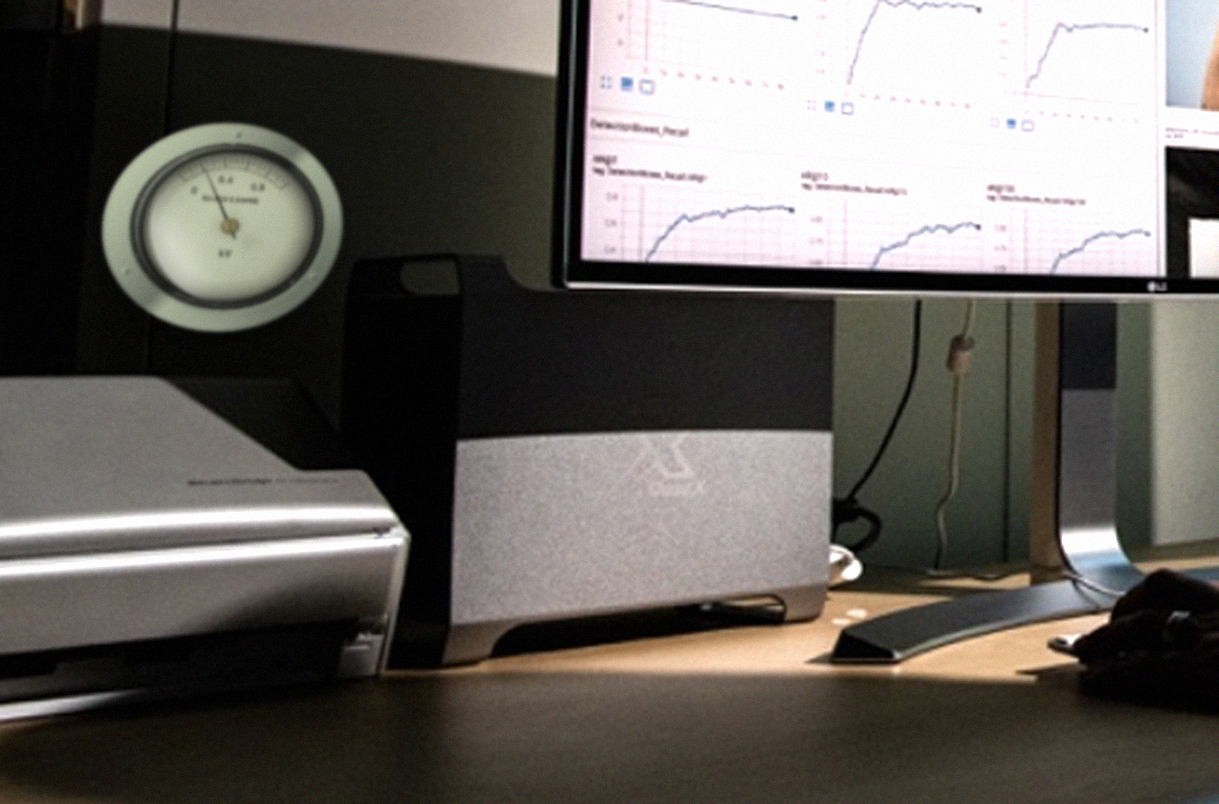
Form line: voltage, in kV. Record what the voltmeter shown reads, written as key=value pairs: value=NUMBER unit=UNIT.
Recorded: value=0.2 unit=kV
